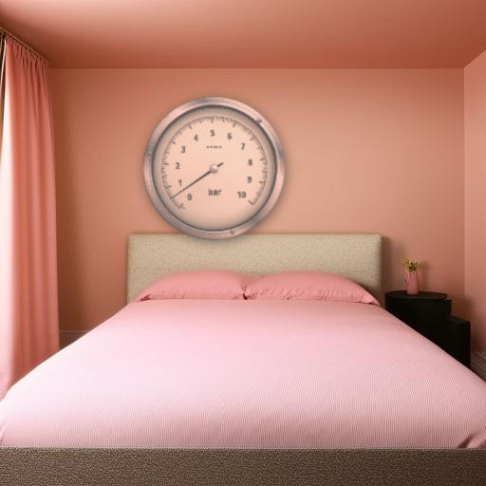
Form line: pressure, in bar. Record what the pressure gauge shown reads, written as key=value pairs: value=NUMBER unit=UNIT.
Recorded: value=0.5 unit=bar
